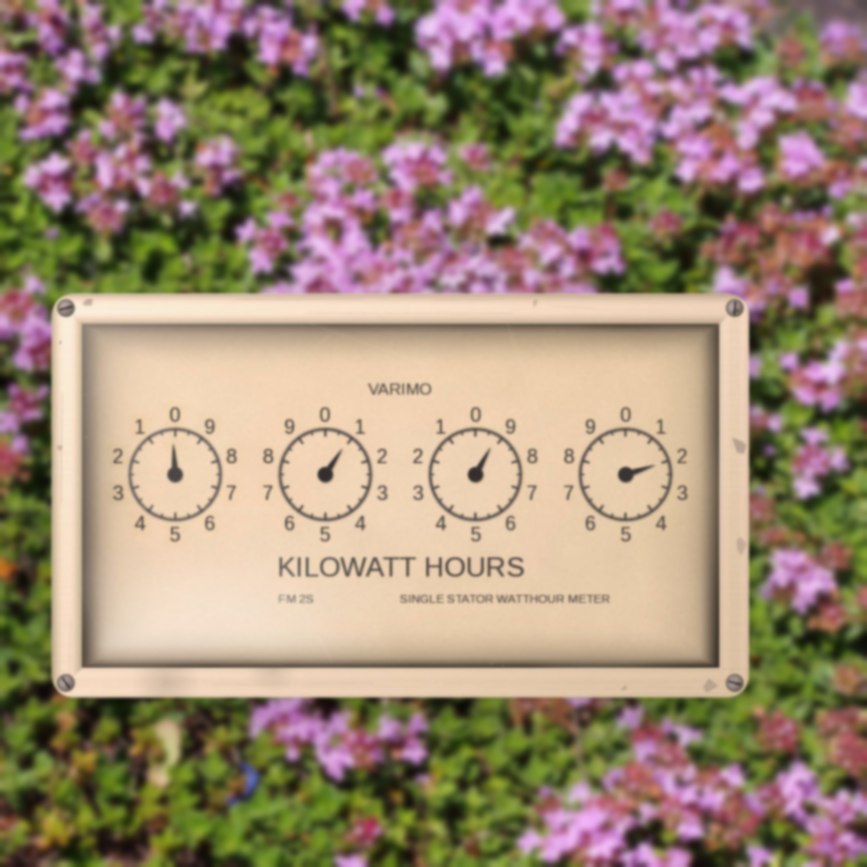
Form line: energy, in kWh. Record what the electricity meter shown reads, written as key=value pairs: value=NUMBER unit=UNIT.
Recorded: value=92 unit=kWh
